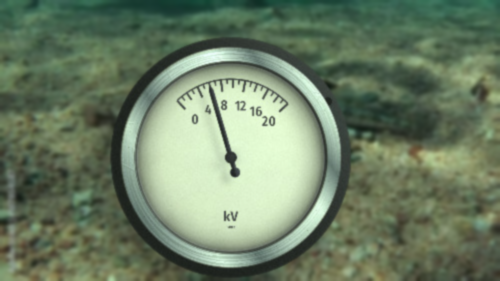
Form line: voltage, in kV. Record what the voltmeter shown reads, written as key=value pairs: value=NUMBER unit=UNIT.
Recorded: value=6 unit=kV
